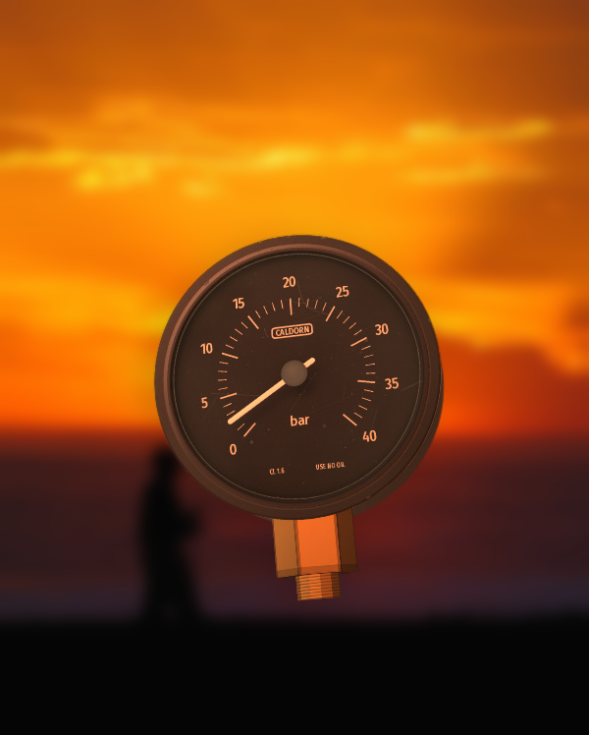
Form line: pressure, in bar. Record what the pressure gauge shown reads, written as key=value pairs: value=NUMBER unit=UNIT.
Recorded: value=2 unit=bar
